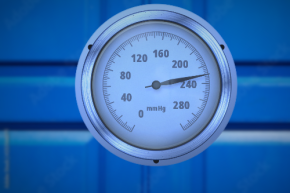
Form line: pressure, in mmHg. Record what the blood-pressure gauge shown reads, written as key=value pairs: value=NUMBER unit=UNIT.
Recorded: value=230 unit=mmHg
